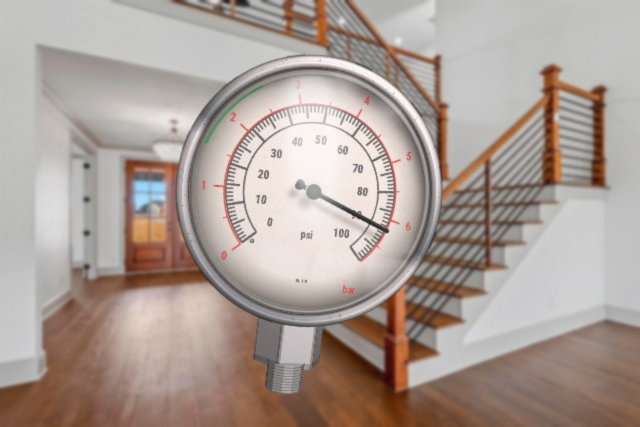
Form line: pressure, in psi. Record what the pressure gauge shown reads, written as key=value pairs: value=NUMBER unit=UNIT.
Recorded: value=90 unit=psi
